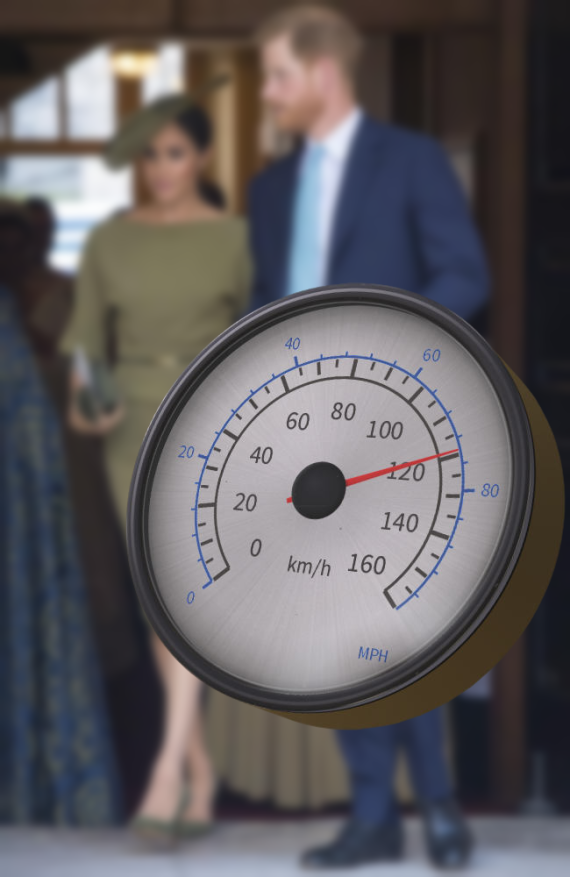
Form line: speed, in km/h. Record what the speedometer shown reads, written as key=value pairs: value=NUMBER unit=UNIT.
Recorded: value=120 unit=km/h
